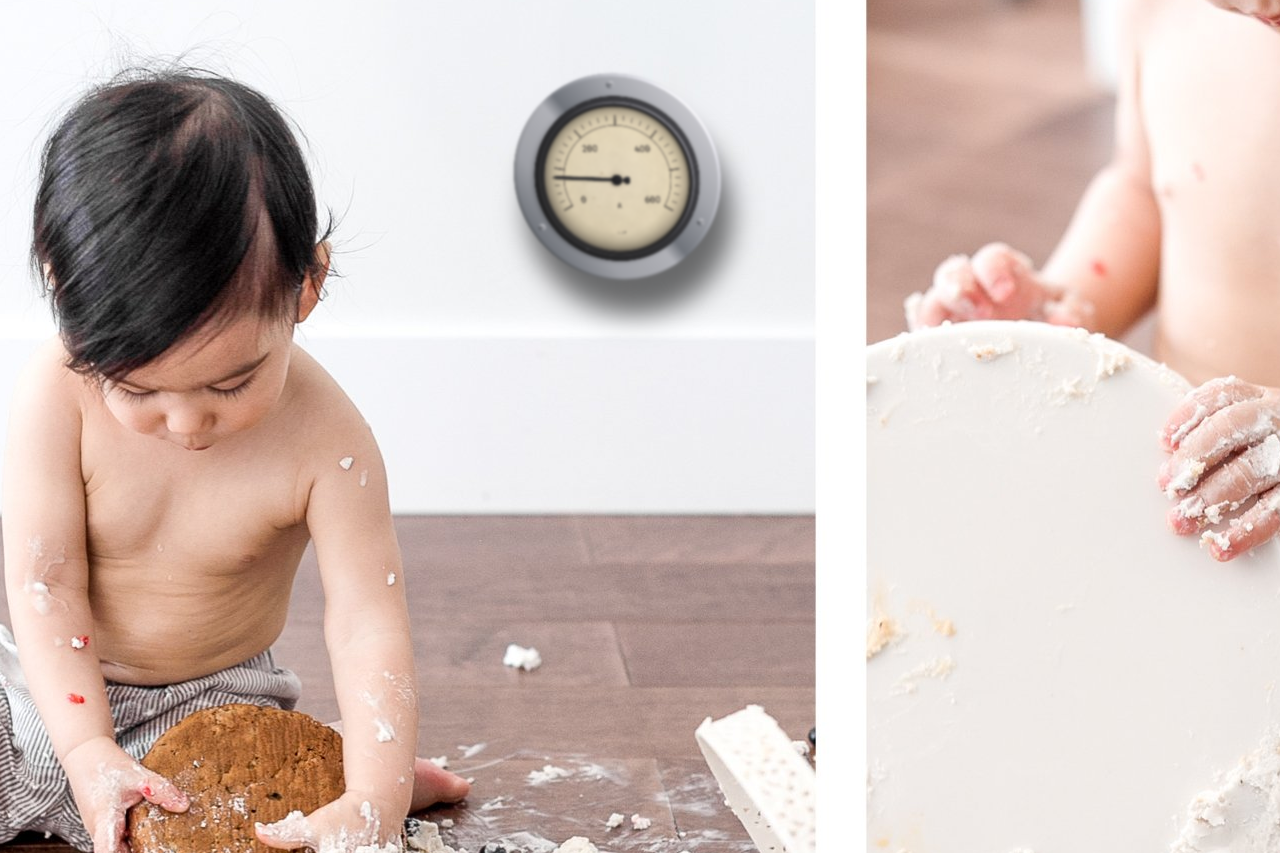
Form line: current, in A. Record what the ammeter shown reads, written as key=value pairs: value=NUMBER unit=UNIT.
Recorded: value=80 unit=A
